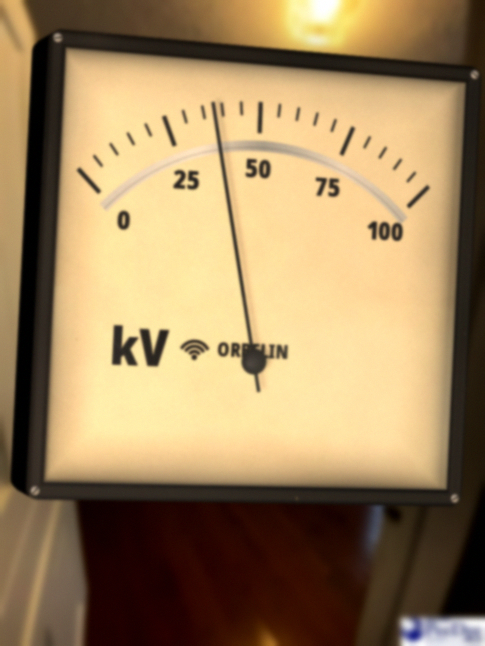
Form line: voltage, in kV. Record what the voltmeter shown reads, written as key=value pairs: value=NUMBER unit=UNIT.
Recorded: value=37.5 unit=kV
